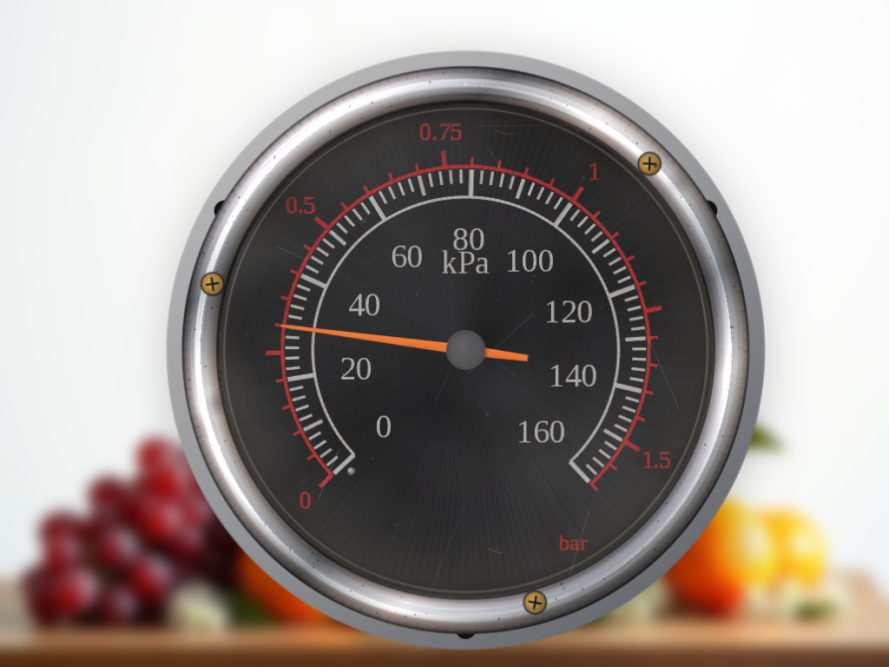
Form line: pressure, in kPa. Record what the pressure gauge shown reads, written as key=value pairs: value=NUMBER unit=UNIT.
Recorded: value=30 unit=kPa
